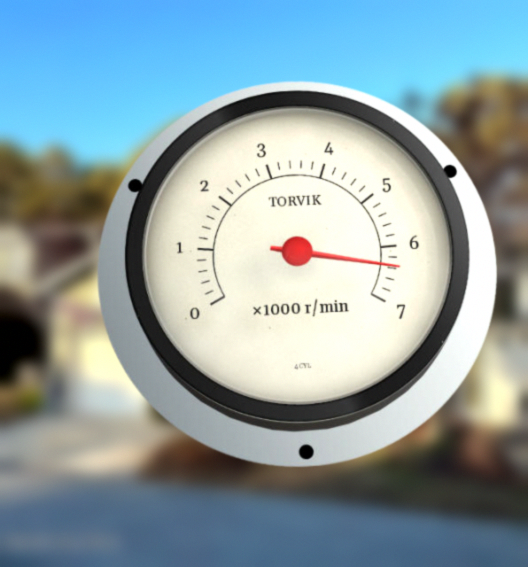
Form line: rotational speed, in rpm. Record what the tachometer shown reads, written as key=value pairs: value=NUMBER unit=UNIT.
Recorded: value=6400 unit=rpm
